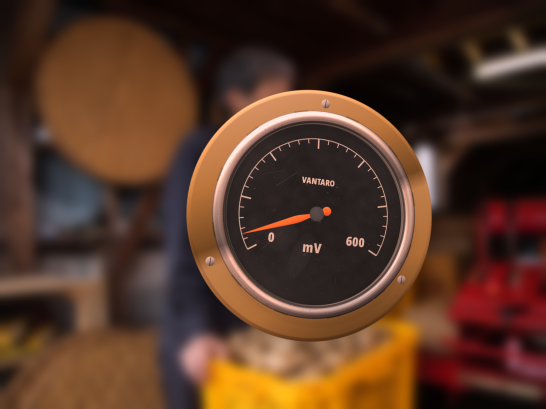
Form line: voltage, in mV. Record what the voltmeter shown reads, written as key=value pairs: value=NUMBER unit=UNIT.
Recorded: value=30 unit=mV
